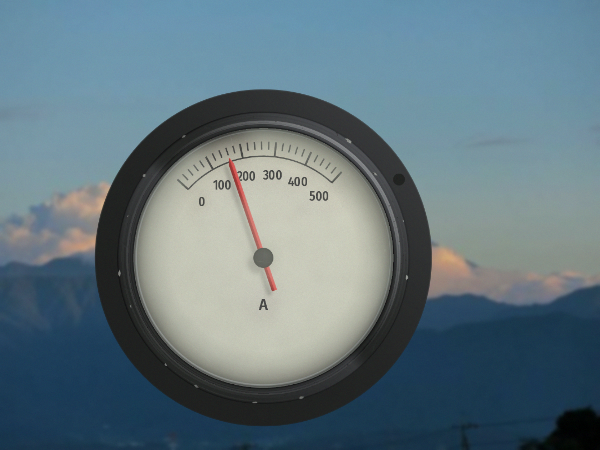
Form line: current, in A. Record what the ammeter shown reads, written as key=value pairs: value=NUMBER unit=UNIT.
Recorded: value=160 unit=A
